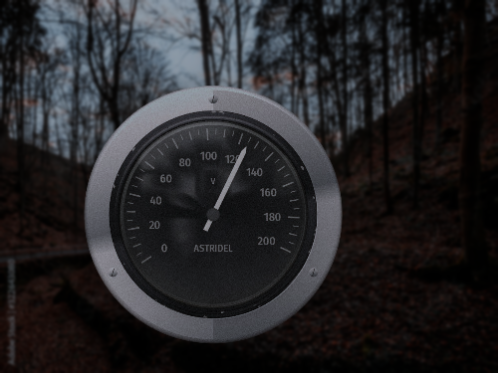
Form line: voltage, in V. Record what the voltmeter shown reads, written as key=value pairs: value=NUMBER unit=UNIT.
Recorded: value=125 unit=V
